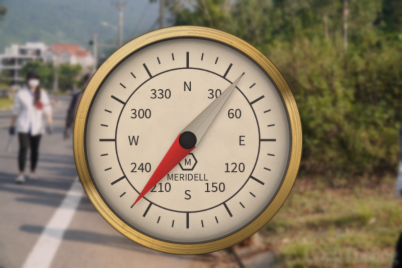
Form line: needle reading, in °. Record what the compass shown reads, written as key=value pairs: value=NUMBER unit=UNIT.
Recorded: value=220 unit=°
